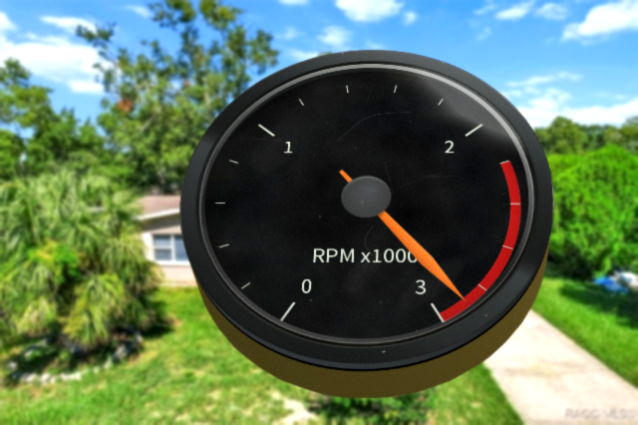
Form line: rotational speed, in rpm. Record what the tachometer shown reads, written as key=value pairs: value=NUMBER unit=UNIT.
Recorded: value=2900 unit=rpm
